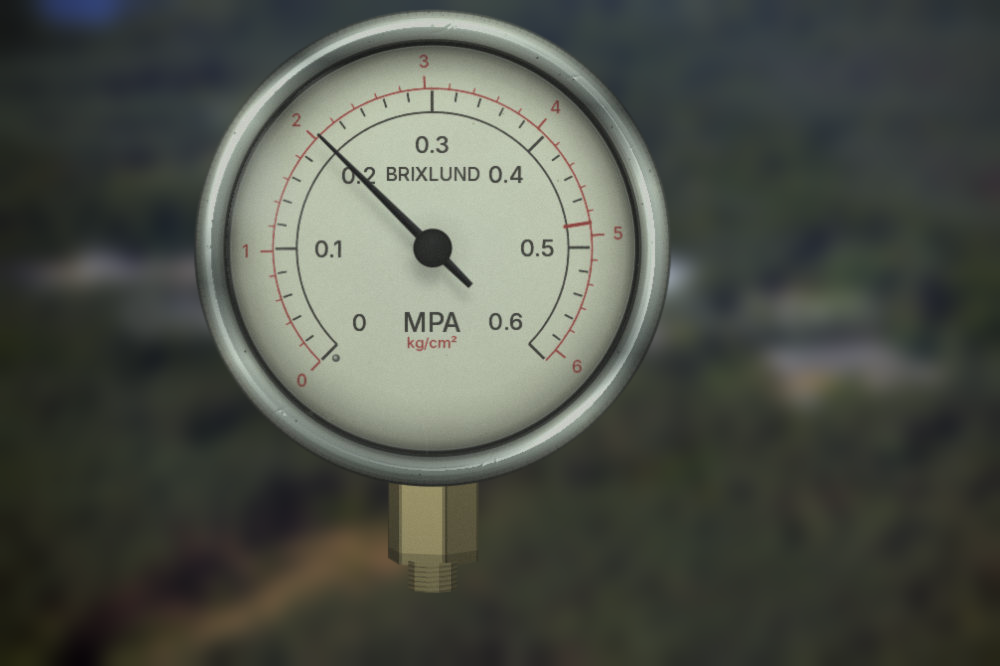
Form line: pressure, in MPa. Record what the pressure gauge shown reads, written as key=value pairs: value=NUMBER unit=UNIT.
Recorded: value=0.2 unit=MPa
